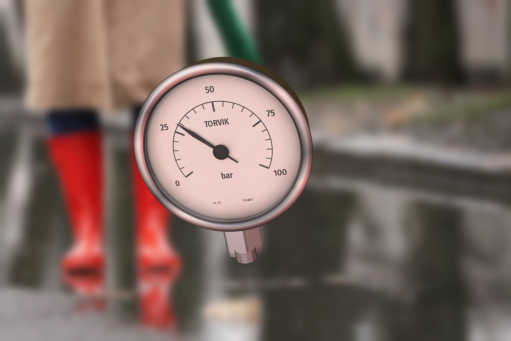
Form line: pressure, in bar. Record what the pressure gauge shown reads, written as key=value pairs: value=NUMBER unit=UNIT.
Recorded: value=30 unit=bar
